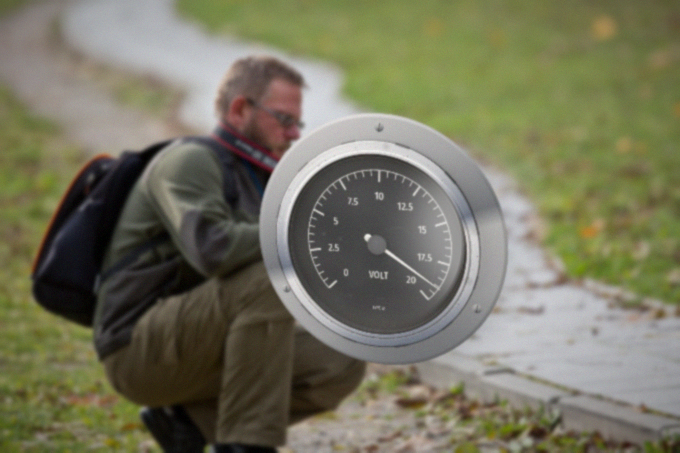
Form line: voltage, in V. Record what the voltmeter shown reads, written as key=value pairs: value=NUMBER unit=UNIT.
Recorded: value=19 unit=V
